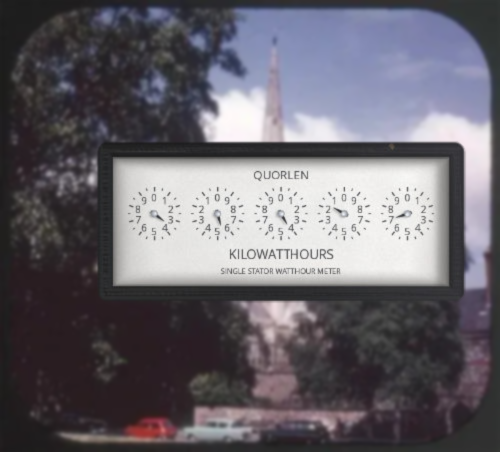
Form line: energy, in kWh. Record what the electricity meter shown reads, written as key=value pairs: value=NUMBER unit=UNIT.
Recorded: value=35417 unit=kWh
